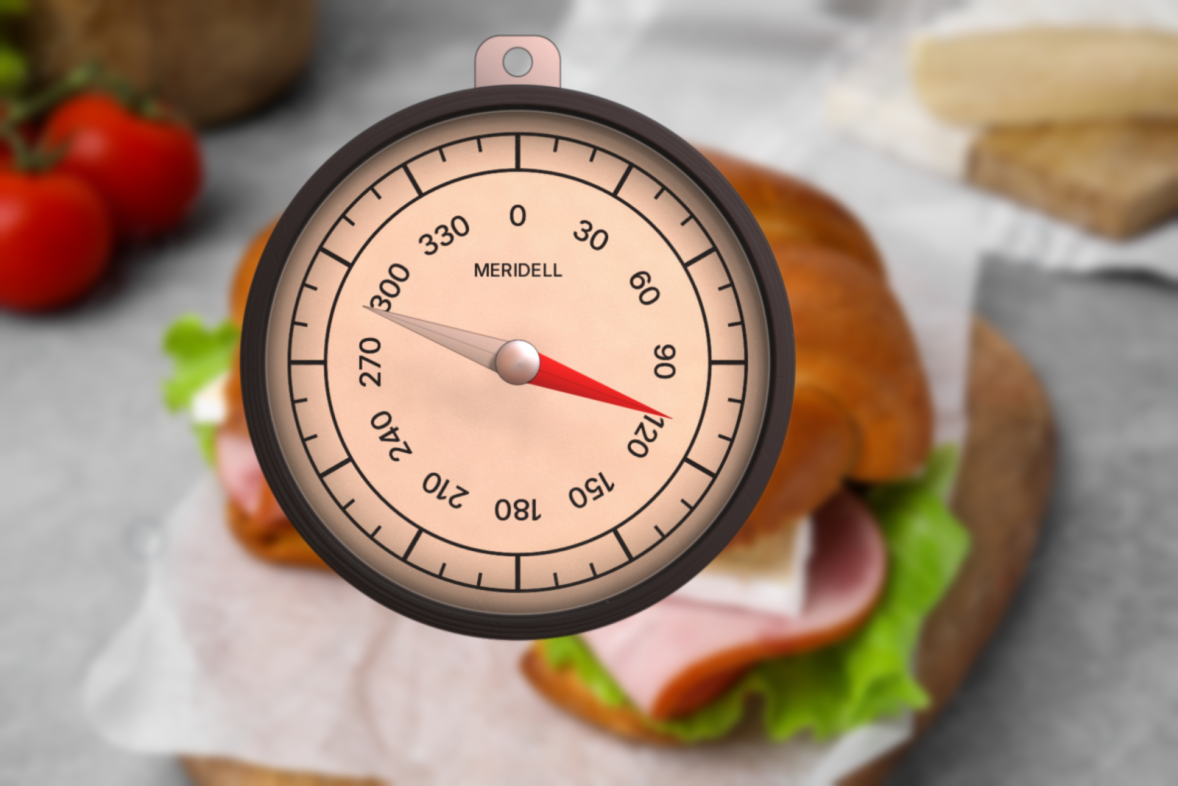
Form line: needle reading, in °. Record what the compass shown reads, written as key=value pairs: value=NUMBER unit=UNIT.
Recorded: value=110 unit=°
